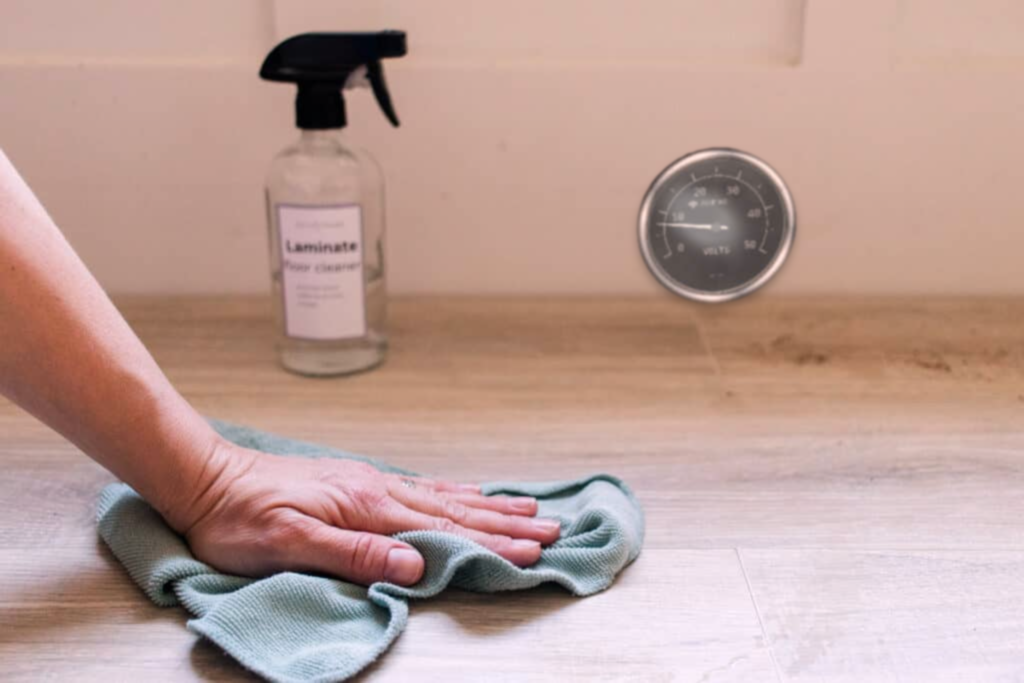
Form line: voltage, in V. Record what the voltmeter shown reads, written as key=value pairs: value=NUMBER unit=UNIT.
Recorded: value=7.5 unit=V
